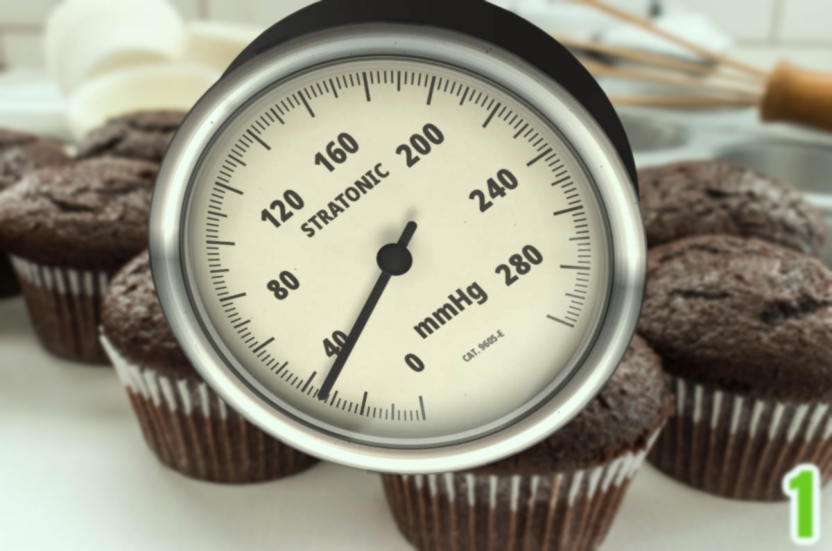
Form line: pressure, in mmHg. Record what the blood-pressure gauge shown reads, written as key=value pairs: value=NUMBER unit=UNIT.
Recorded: value=34 unit=mmHg
